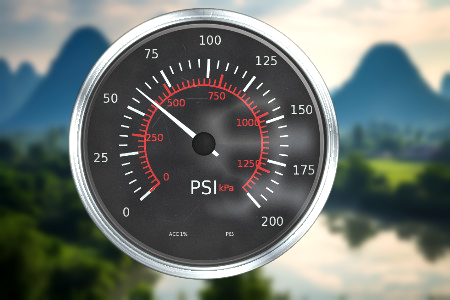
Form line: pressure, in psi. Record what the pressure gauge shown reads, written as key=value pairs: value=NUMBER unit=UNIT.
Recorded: value=60 unit=psi
